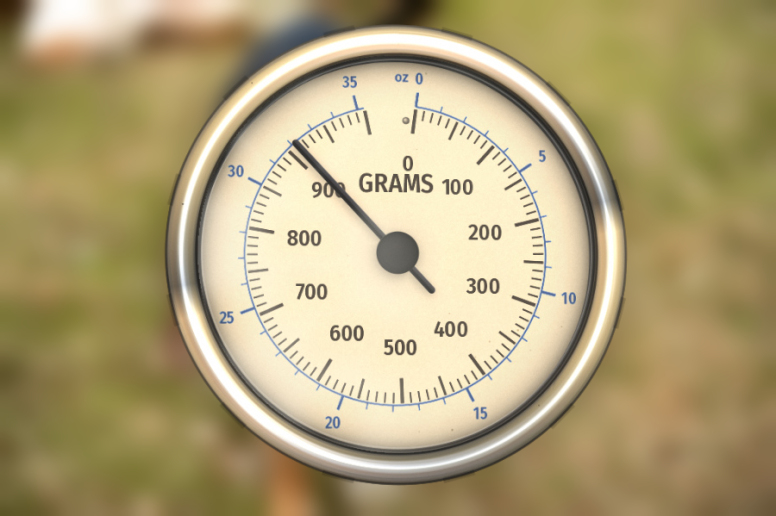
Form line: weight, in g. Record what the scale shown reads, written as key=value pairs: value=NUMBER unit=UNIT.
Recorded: value=910 unit=g
